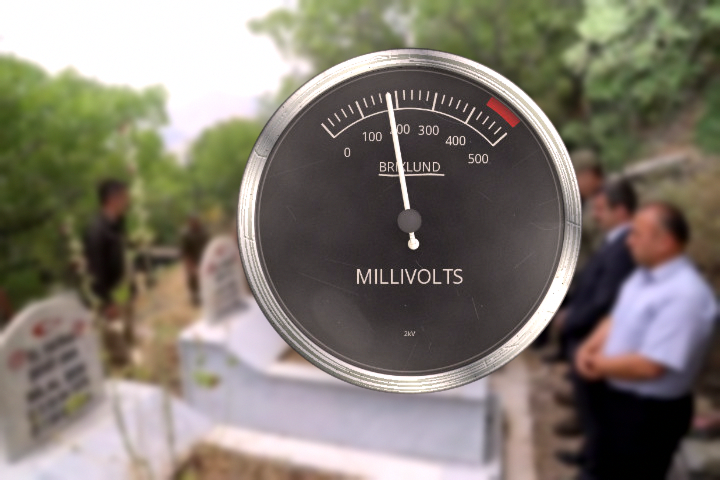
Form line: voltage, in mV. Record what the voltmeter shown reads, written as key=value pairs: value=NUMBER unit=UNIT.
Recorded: value=180 unit=mV
